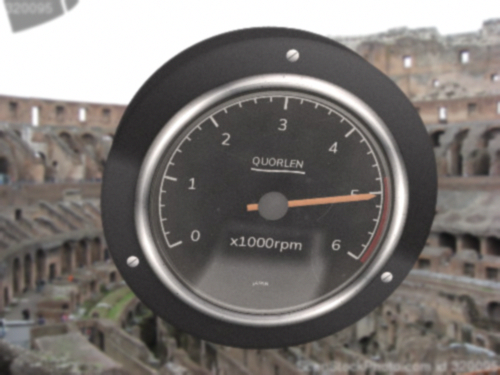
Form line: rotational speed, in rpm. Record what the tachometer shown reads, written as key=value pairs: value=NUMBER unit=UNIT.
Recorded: value=5000 unit=rpm
